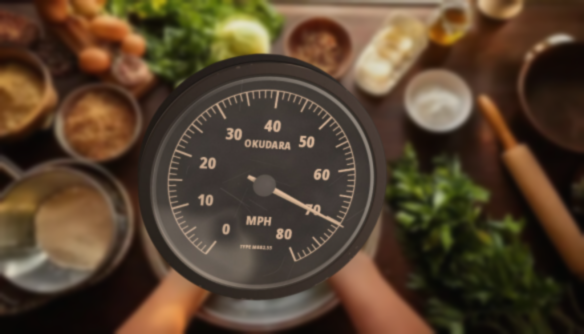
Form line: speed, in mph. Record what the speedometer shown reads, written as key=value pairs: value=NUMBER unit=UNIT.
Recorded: value=70 unit=mph
